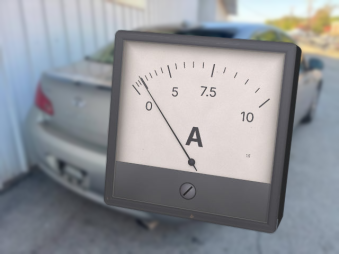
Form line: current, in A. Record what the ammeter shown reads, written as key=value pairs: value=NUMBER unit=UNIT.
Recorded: value=2.5 unit=A
